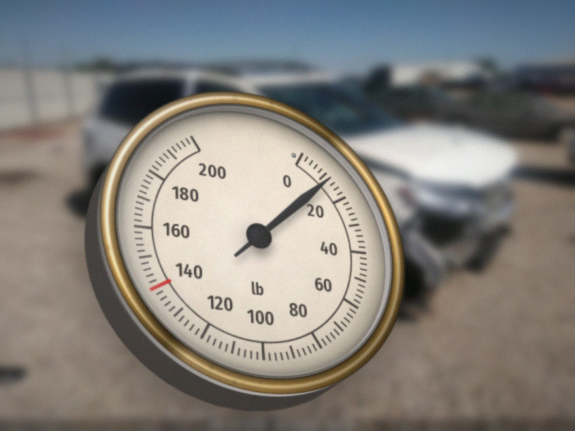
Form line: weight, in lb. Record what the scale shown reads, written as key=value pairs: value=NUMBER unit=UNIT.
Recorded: value=12 unit=lb
